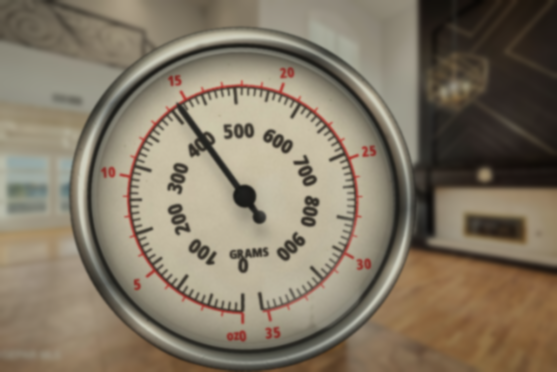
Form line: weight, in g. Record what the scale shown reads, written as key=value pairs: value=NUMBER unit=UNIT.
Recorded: value=410 unit=g
